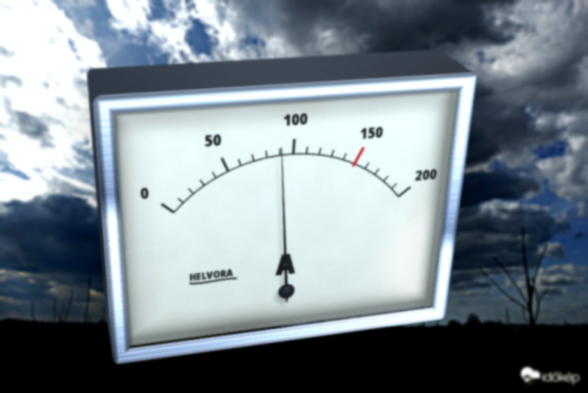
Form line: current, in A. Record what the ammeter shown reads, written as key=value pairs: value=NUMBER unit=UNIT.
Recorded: value=90 unit=A
